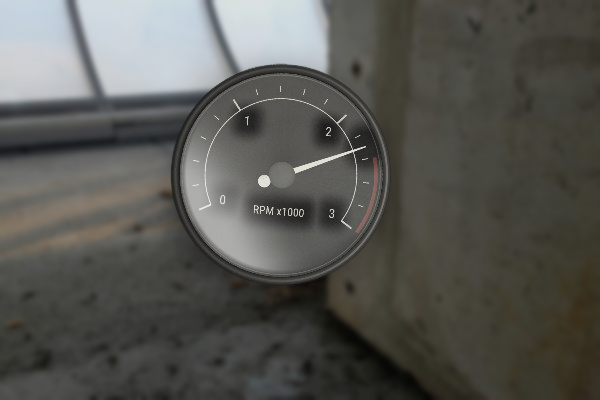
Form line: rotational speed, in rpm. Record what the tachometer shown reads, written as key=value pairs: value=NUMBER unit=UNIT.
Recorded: value=2300 unit=rpm
